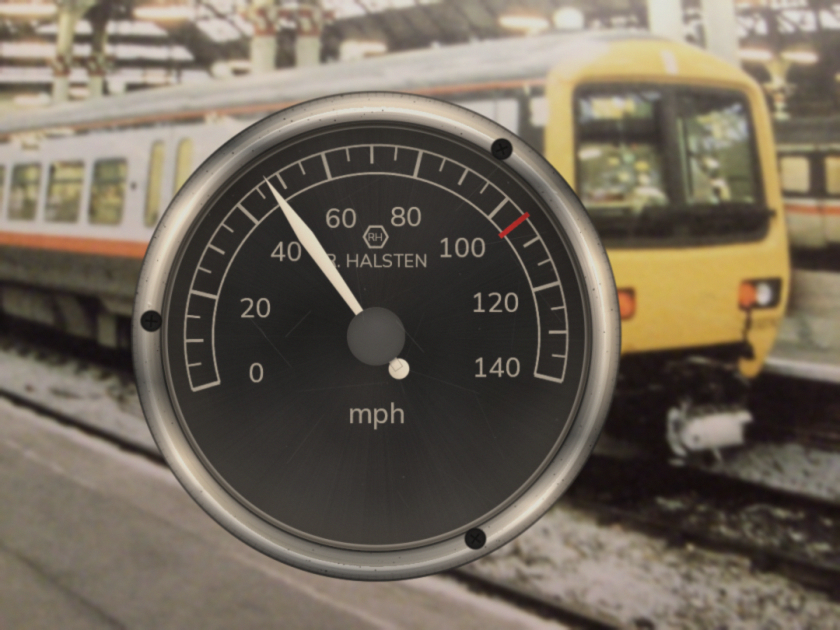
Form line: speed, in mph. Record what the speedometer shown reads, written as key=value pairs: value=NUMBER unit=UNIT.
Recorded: value=47.5 unit=mph
